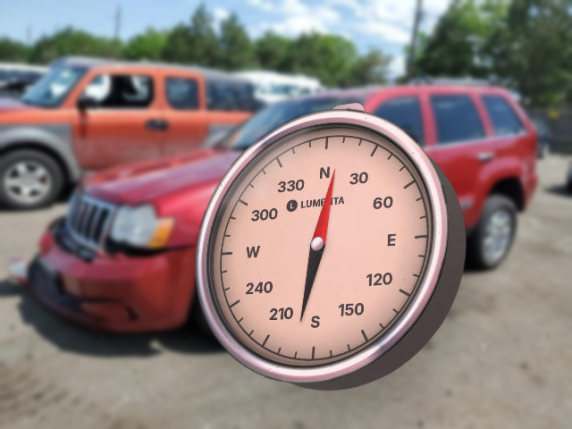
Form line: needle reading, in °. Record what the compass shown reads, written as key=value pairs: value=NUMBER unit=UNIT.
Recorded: value=10 unit=°
